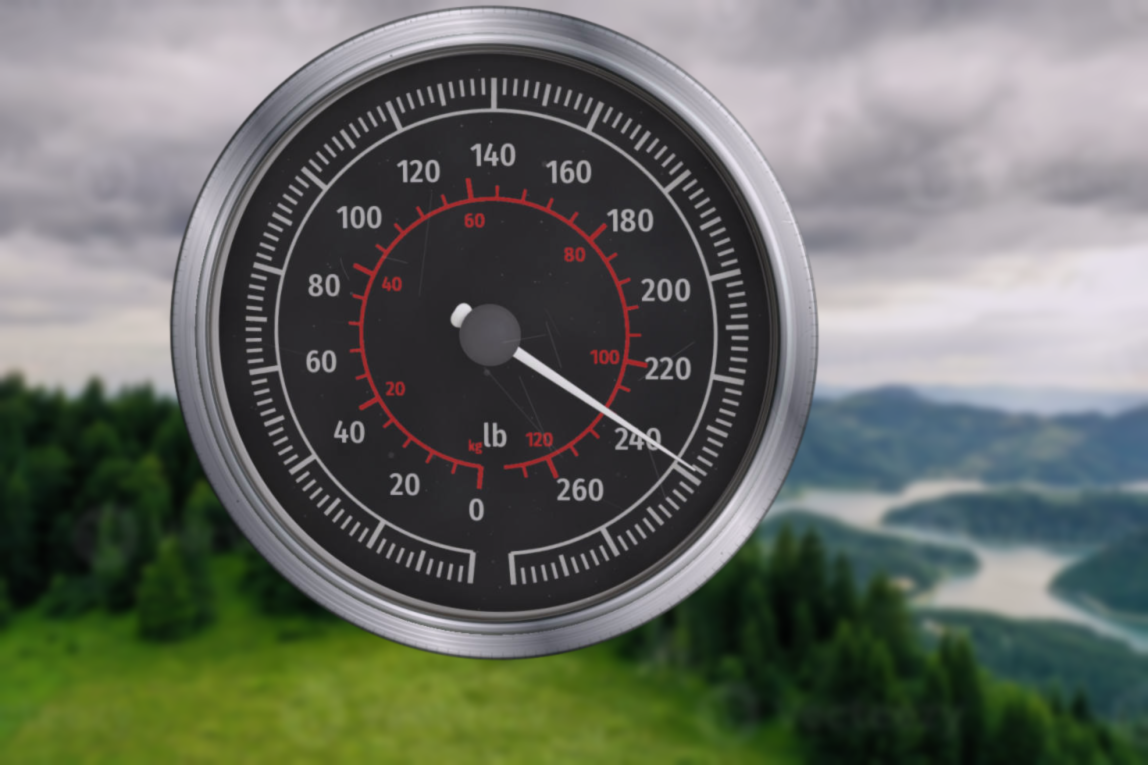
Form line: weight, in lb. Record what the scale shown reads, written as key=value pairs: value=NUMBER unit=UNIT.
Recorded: value=238 unit=lb
